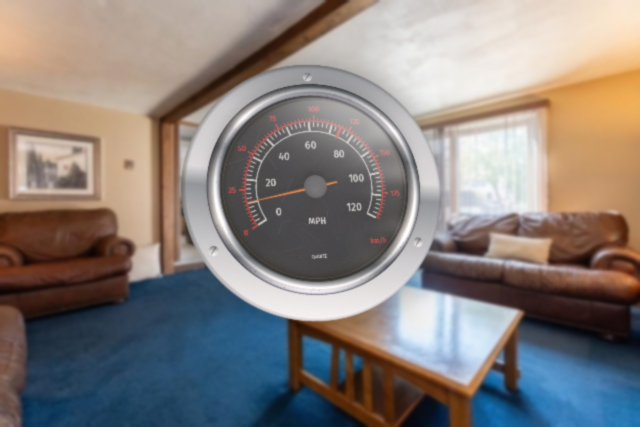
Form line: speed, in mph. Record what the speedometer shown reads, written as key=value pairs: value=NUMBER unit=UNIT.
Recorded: value=10 unit=mph
